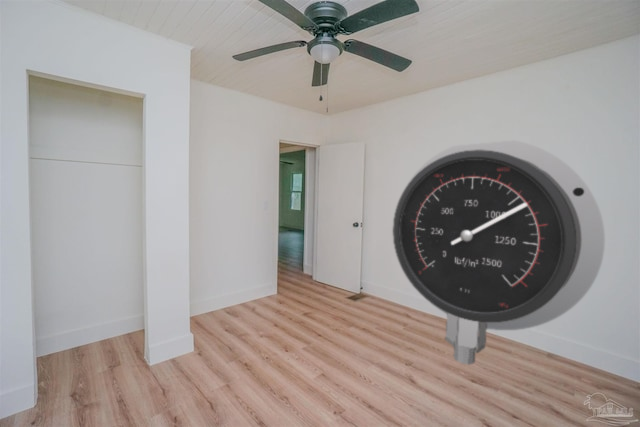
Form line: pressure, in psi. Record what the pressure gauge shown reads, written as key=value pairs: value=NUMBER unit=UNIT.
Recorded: value=1050 unit=psi
